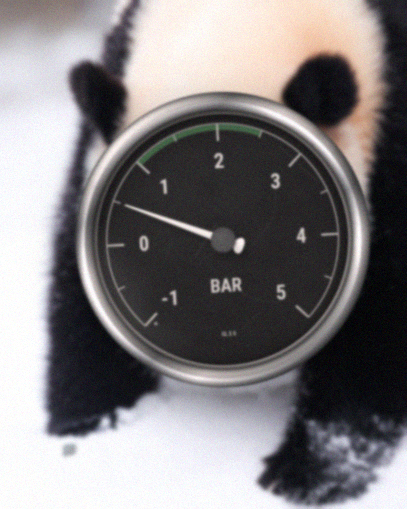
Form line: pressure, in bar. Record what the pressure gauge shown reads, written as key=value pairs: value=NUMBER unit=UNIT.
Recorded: value=0.5 unit=bar
